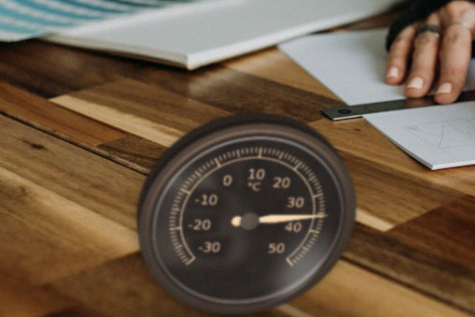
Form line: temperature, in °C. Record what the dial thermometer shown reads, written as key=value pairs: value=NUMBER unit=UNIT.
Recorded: value=35 unit=°C
